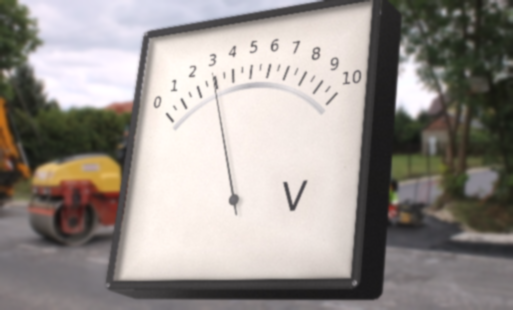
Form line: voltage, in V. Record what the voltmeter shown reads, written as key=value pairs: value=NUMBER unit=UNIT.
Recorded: value=3 unit=V
